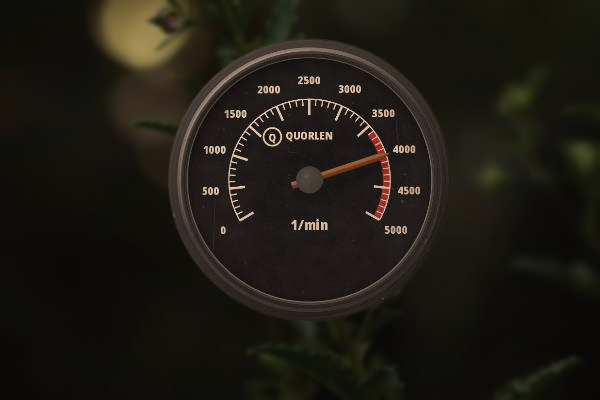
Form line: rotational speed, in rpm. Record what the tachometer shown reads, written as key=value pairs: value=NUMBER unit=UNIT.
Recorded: value=4000 unit=rpm
